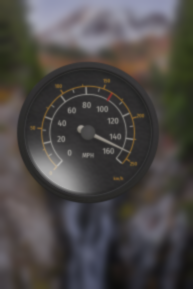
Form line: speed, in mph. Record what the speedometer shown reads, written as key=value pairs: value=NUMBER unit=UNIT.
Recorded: value=150 unit=mph
